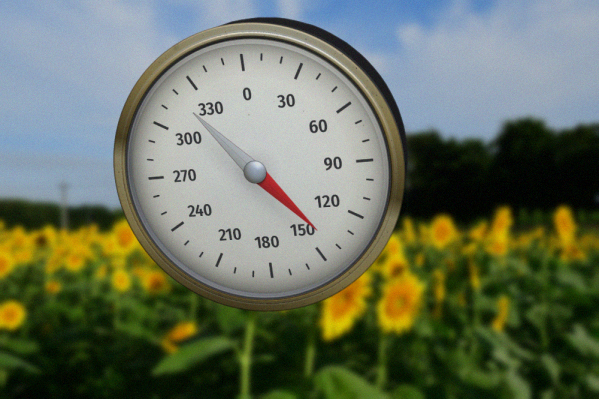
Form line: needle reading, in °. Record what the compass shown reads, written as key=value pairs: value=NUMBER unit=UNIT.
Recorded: value=140 unit=°
